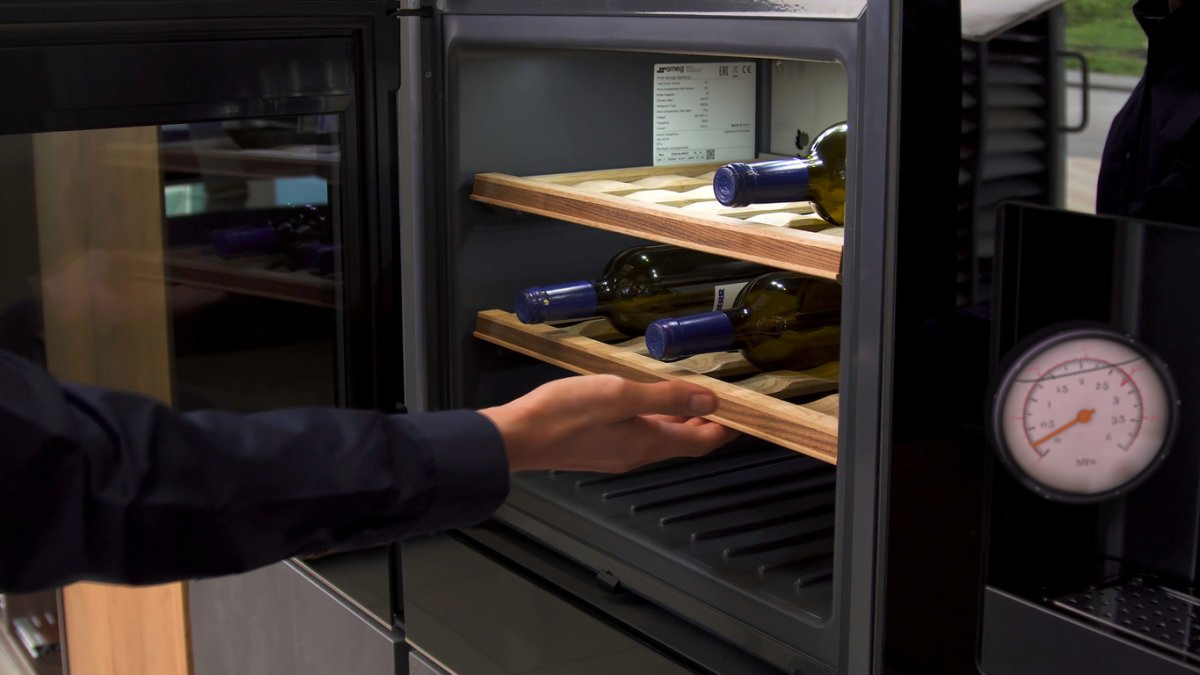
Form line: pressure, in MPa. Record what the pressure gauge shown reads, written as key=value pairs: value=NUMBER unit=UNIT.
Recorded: value=0.25 unit=MPa
